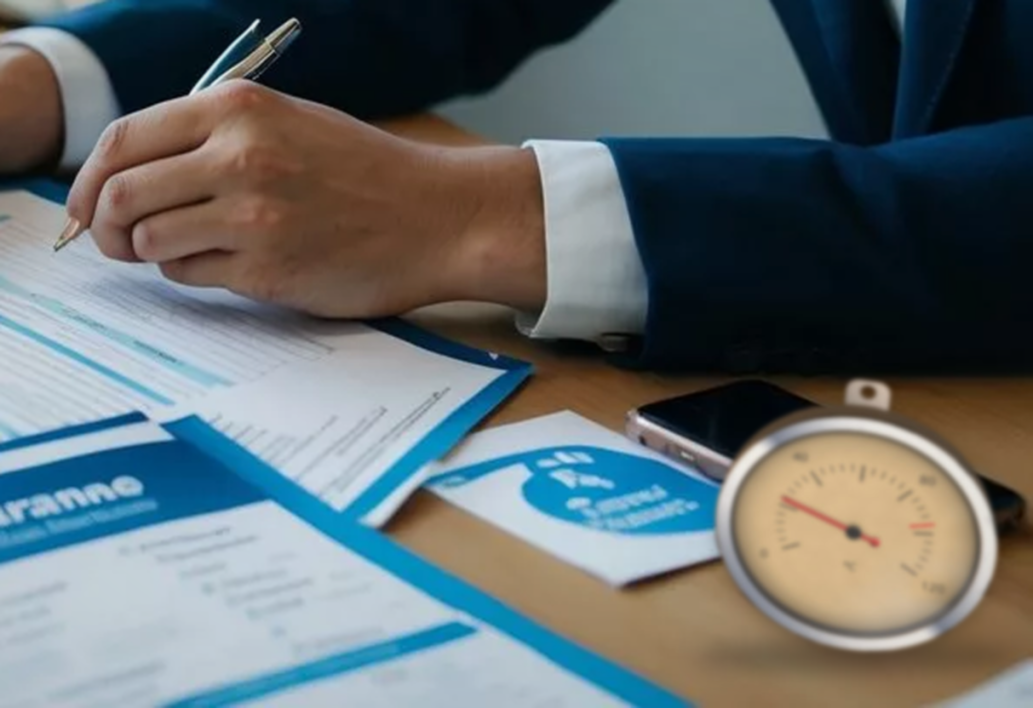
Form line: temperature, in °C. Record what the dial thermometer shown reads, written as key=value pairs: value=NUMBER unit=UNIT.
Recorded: value=24 unit=°C
